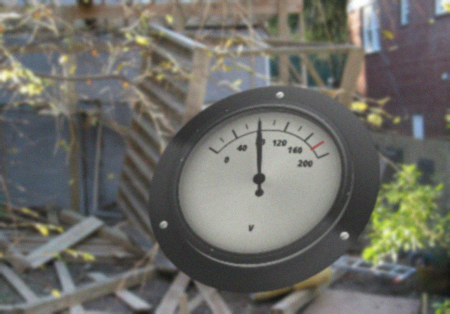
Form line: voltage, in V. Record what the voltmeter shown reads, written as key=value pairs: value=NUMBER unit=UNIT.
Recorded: value=80 unit=V
